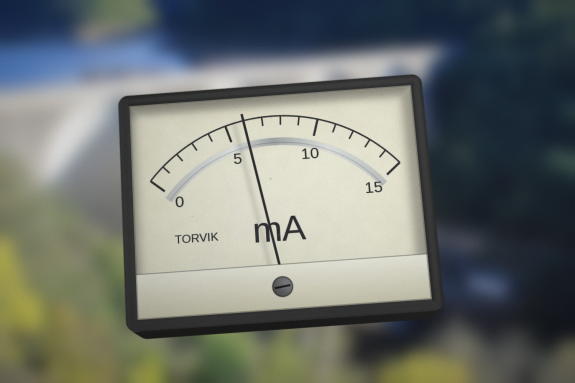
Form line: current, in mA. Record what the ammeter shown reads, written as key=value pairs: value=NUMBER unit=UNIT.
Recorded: value=6 unit=mA
